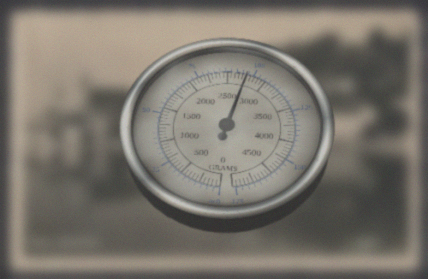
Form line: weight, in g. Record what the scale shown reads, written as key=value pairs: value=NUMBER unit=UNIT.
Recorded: value=2750 unit=g
